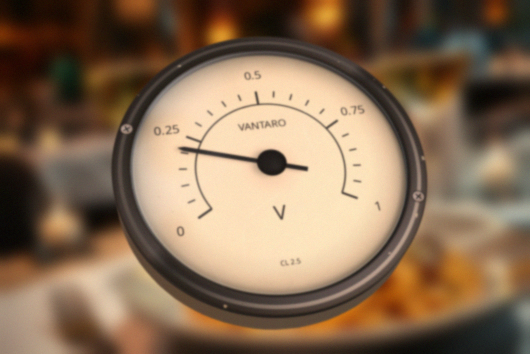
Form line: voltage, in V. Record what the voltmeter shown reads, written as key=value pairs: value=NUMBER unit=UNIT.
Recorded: value=0.2 unit=V
